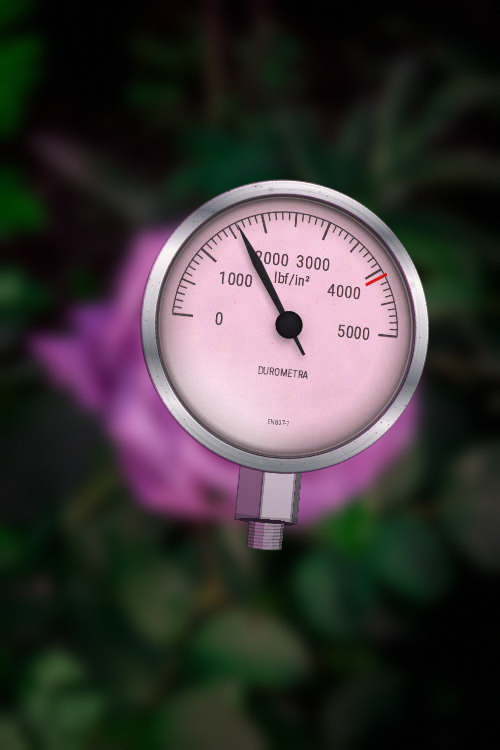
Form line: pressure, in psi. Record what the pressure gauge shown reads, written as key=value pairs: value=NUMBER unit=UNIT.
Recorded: value=1600 unit=psi
